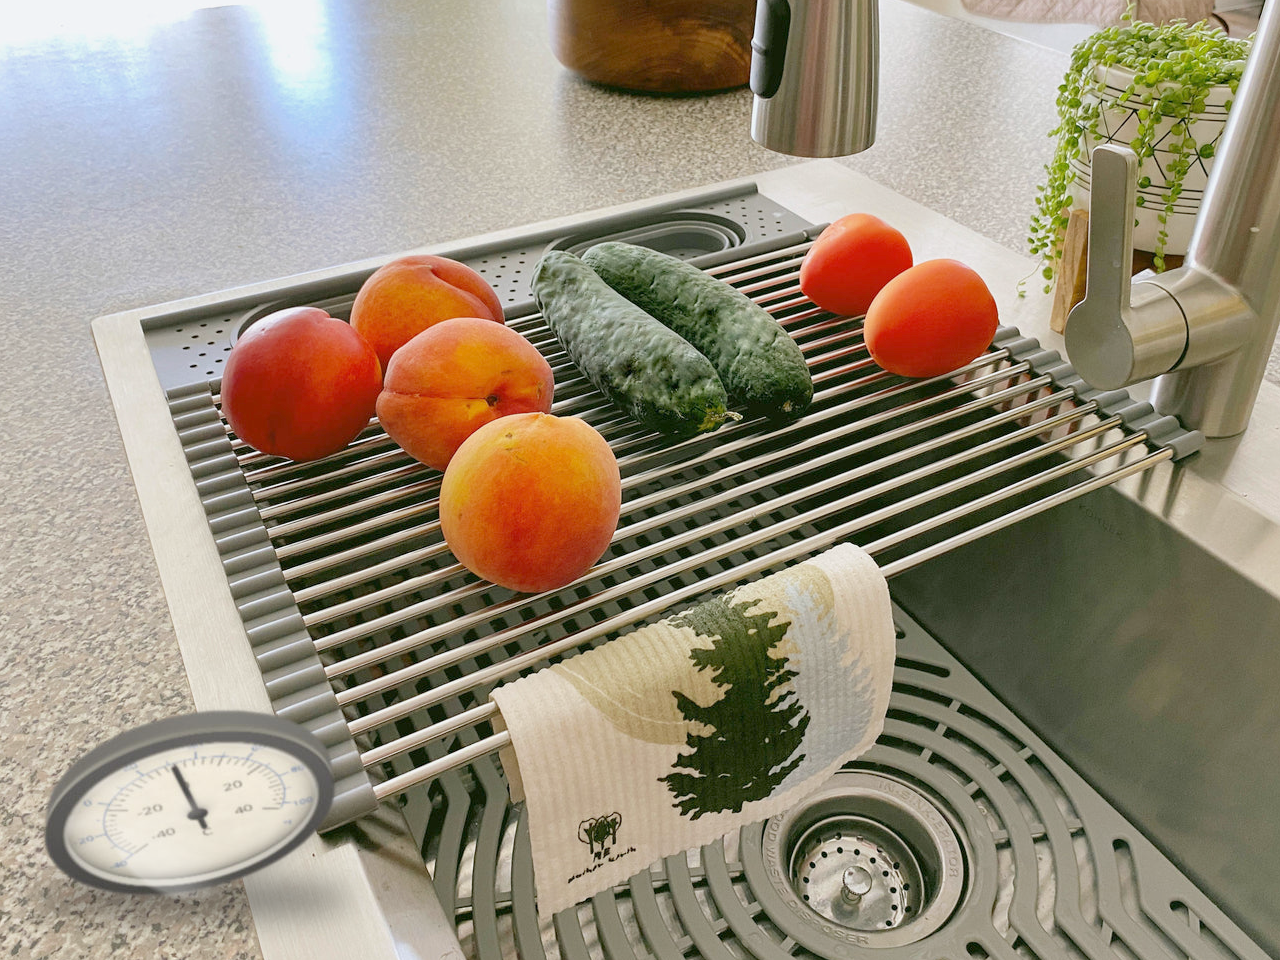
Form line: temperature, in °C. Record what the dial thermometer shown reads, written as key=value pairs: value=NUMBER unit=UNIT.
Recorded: value=0 unit=°C
